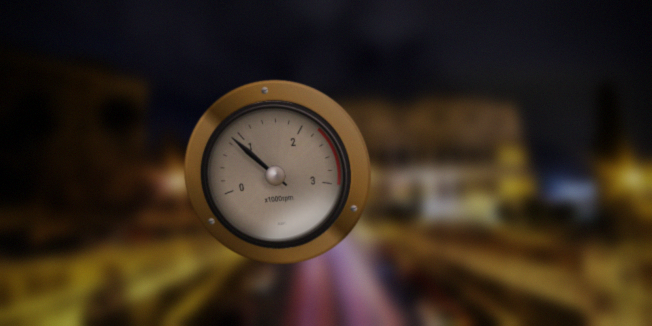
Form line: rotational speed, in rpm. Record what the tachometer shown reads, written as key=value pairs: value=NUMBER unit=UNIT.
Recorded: value=900 unit=rpm
